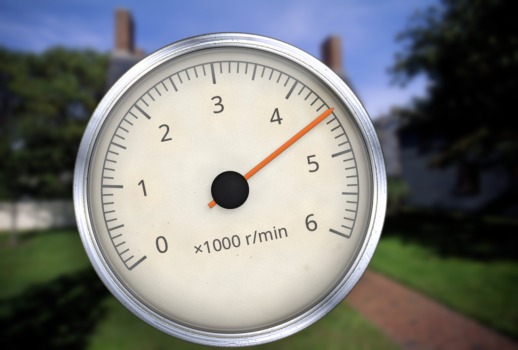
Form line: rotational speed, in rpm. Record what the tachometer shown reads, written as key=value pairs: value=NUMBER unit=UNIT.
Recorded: value=4500 unit=rpm
